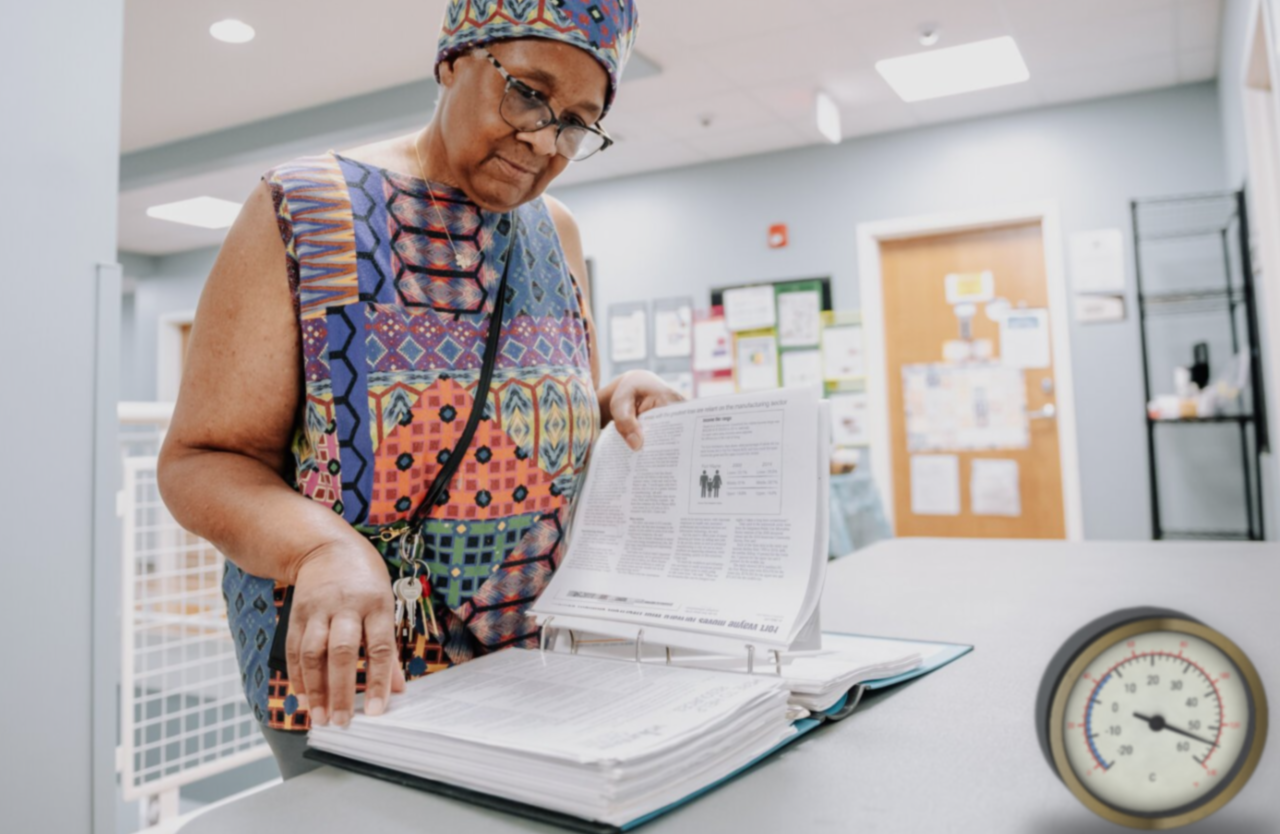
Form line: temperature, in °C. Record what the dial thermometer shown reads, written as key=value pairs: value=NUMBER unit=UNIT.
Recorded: value=54 unit=°C
